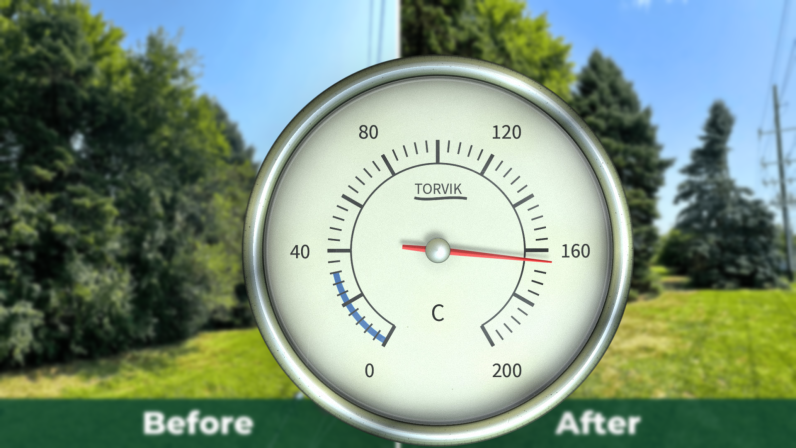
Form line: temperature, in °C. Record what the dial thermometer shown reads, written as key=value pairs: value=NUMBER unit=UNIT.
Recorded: value=164 unit=°C
